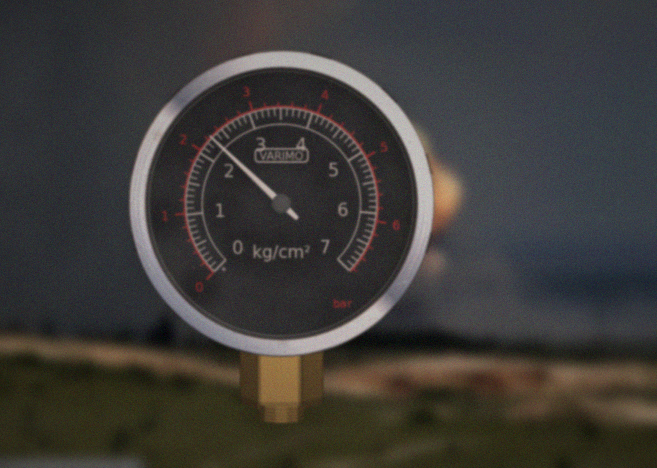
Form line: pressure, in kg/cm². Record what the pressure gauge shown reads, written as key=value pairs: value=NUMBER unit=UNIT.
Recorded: value=2.3 unit=kg/cm²
